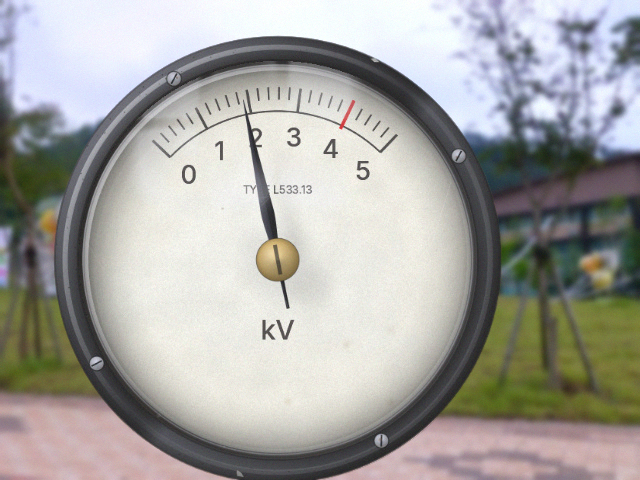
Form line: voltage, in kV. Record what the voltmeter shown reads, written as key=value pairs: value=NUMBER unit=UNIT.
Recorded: value=1.9 unit=kV
